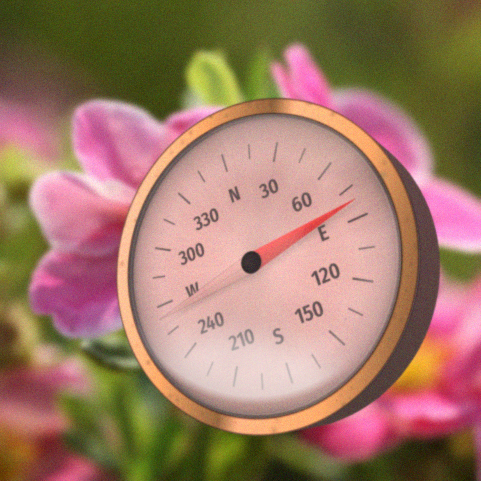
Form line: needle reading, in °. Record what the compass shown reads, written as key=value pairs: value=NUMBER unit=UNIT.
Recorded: value=82.5 unit=°
